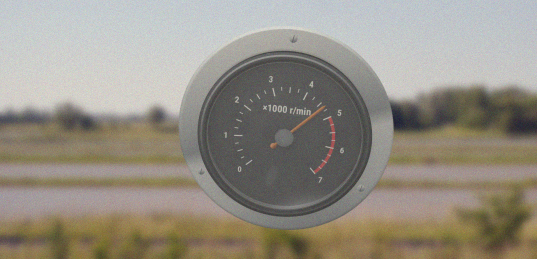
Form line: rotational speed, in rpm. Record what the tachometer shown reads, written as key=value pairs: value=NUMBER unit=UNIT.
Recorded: value=4625 unit=rpm
